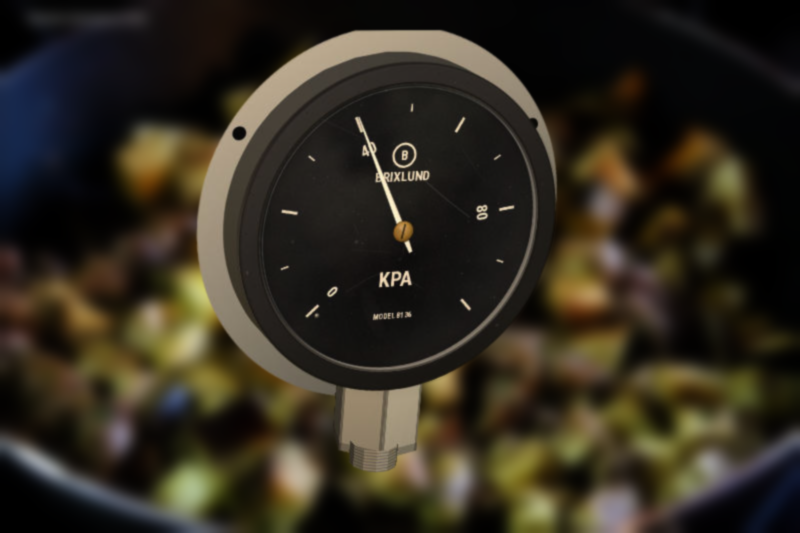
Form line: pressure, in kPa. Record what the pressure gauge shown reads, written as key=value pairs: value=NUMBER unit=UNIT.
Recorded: value=40 unit=kPa
